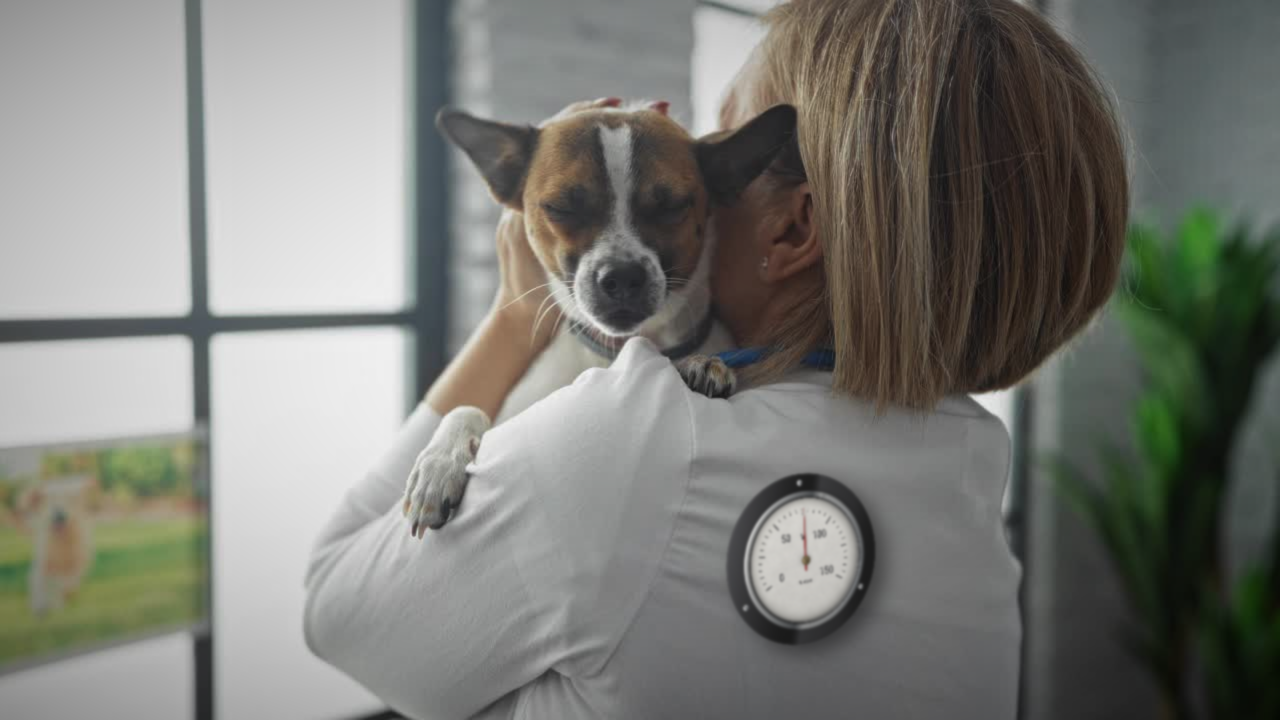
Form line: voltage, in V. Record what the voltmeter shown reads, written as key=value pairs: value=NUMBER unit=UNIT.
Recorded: value=75 unit=V
